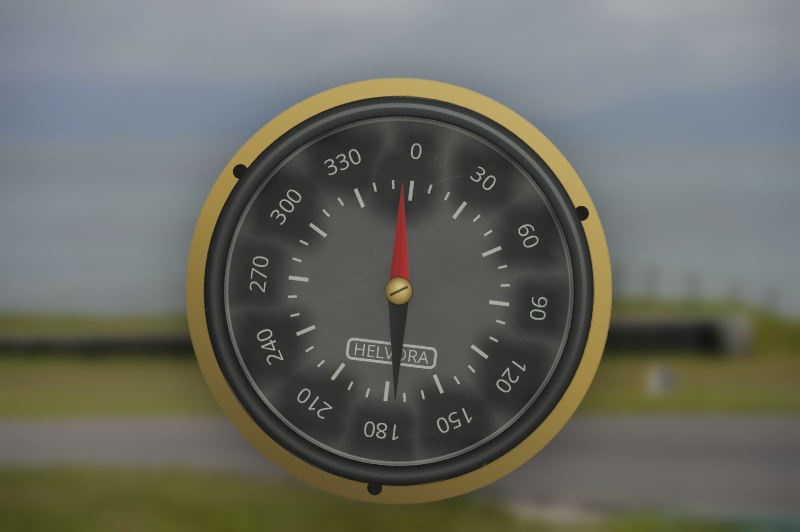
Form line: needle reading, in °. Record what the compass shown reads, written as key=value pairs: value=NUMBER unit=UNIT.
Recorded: value=355 unit=°
